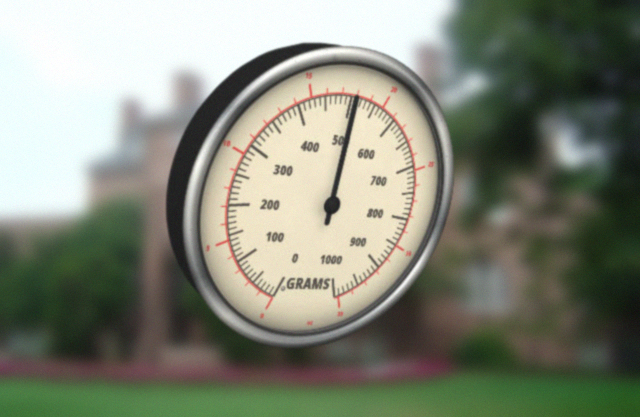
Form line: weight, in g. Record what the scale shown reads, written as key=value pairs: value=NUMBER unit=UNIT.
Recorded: value=500 unit=g
